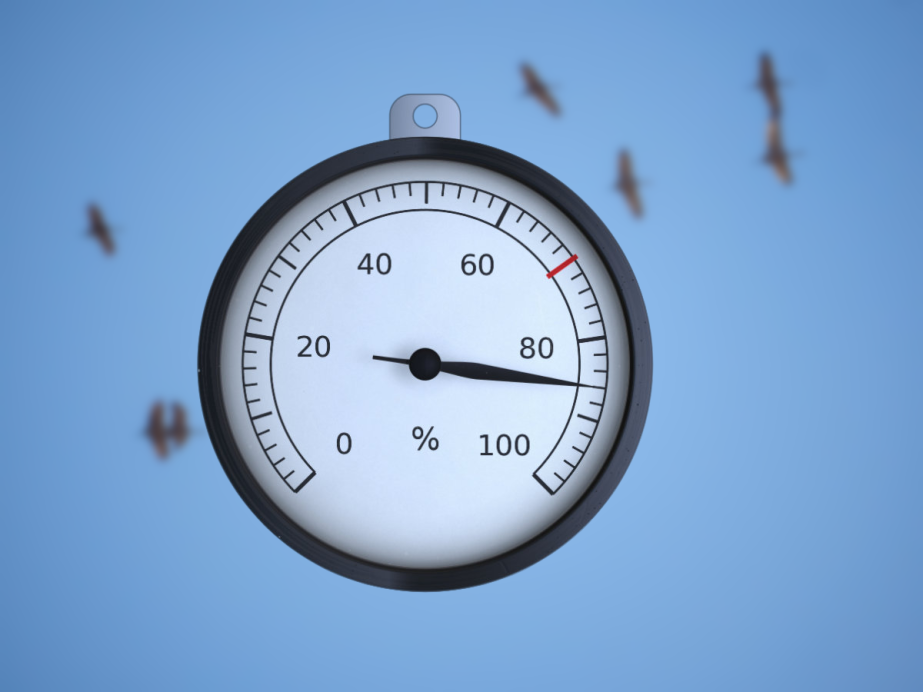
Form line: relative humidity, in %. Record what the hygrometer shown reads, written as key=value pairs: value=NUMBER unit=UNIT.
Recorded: value=86 unit=%
